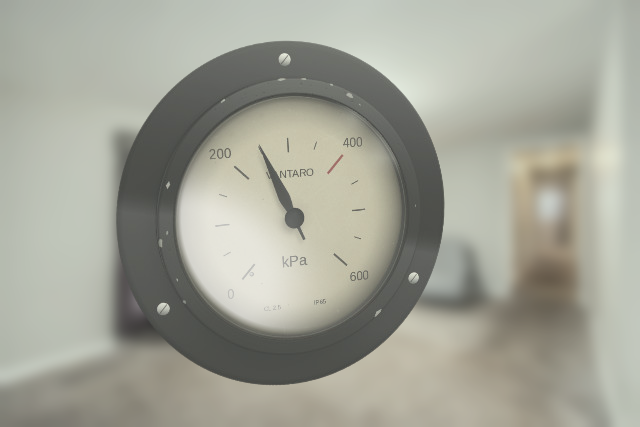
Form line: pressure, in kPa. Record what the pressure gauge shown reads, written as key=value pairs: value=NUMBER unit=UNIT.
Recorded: value=250 unit=kPa
